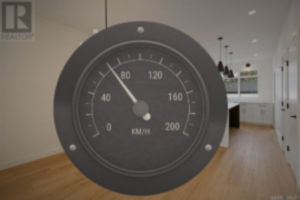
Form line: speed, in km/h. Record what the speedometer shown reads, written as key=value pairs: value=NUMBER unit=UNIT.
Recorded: value=70 unit=km/h
